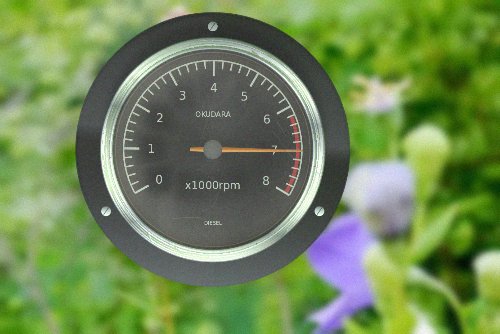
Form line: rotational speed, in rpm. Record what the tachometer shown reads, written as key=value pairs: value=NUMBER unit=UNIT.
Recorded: value=7000 unit=rpm
